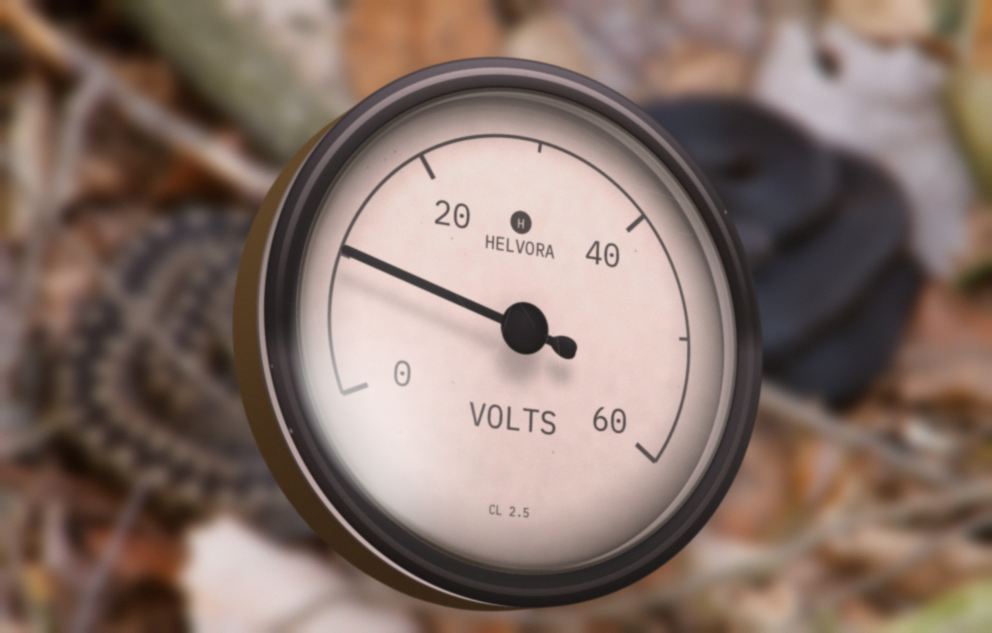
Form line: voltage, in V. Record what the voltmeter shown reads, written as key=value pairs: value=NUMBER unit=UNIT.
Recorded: value=10 unit=V
